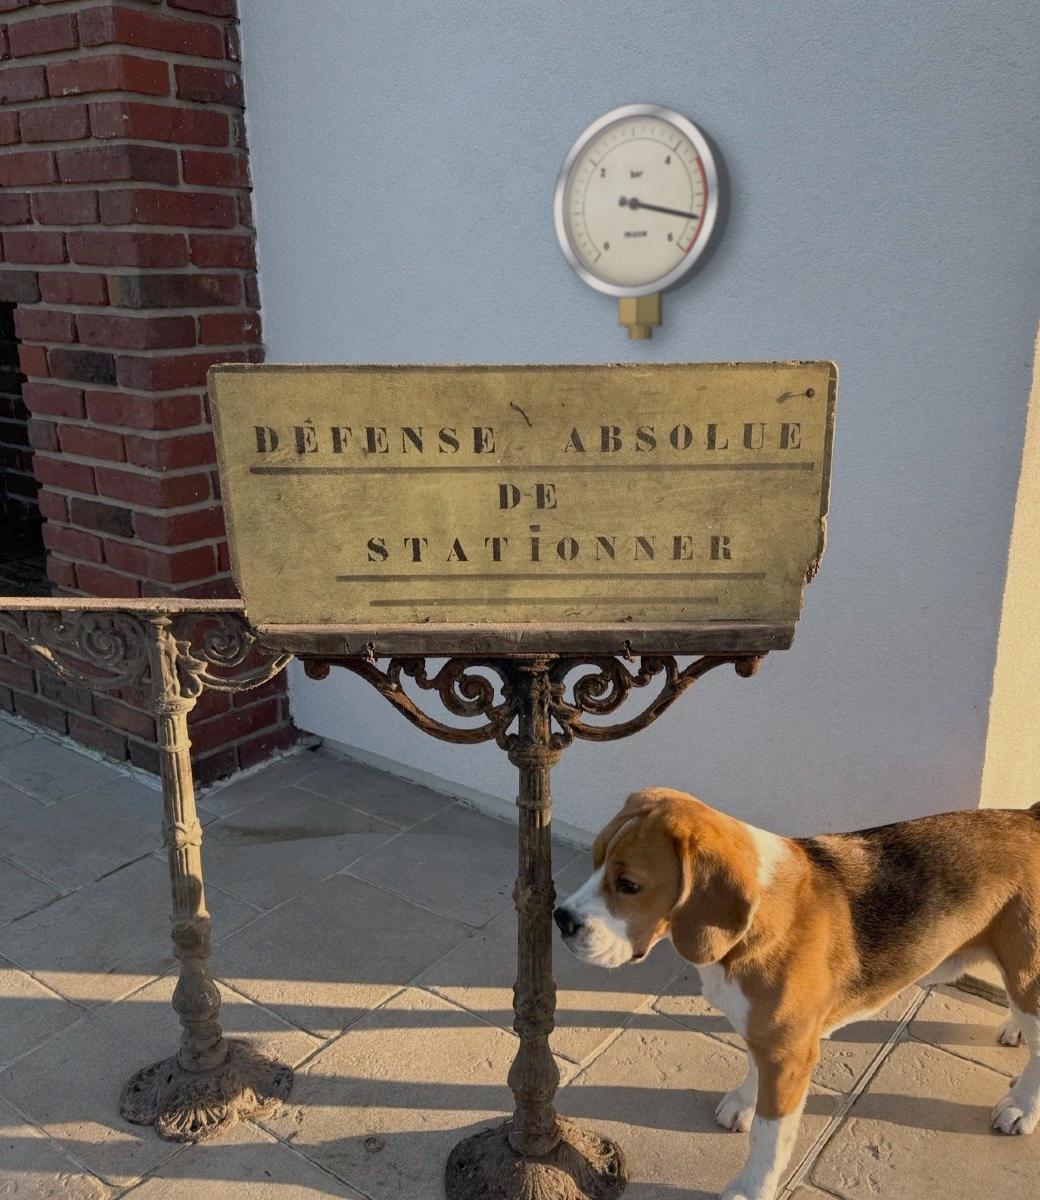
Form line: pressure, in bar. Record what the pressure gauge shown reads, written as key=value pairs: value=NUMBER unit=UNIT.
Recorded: value=5.4 unit=bar
